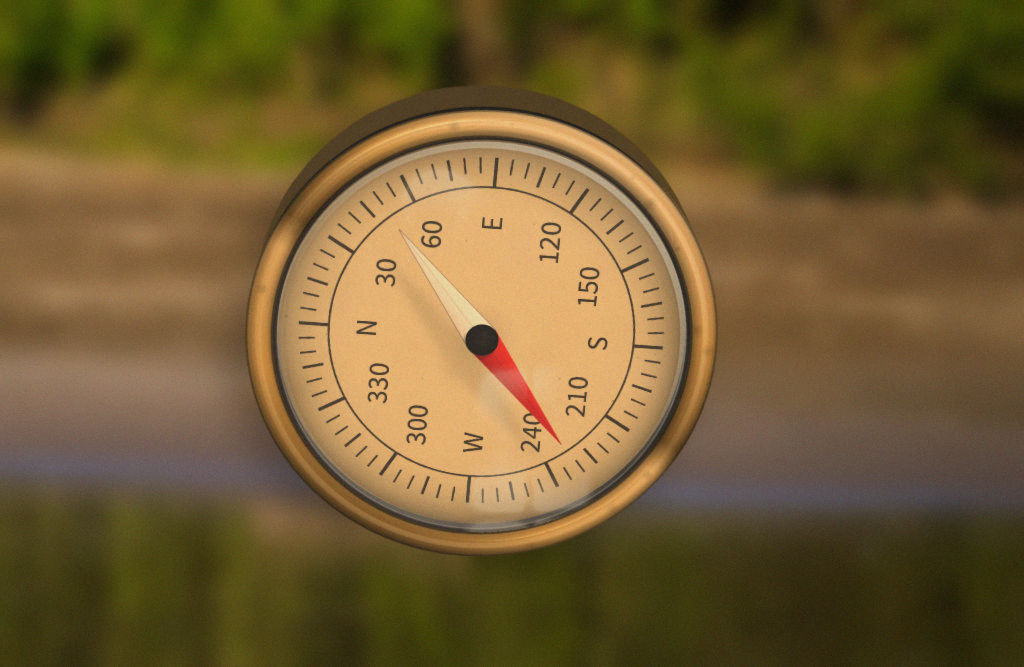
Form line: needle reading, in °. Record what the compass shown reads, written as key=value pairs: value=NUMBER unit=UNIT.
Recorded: value=230 unit=°
